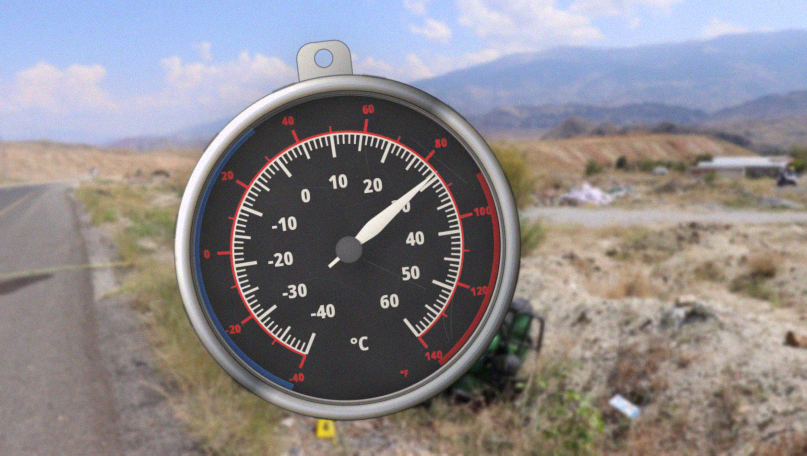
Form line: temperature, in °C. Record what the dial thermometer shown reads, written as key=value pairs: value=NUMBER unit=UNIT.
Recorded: value=29 unit=°C
